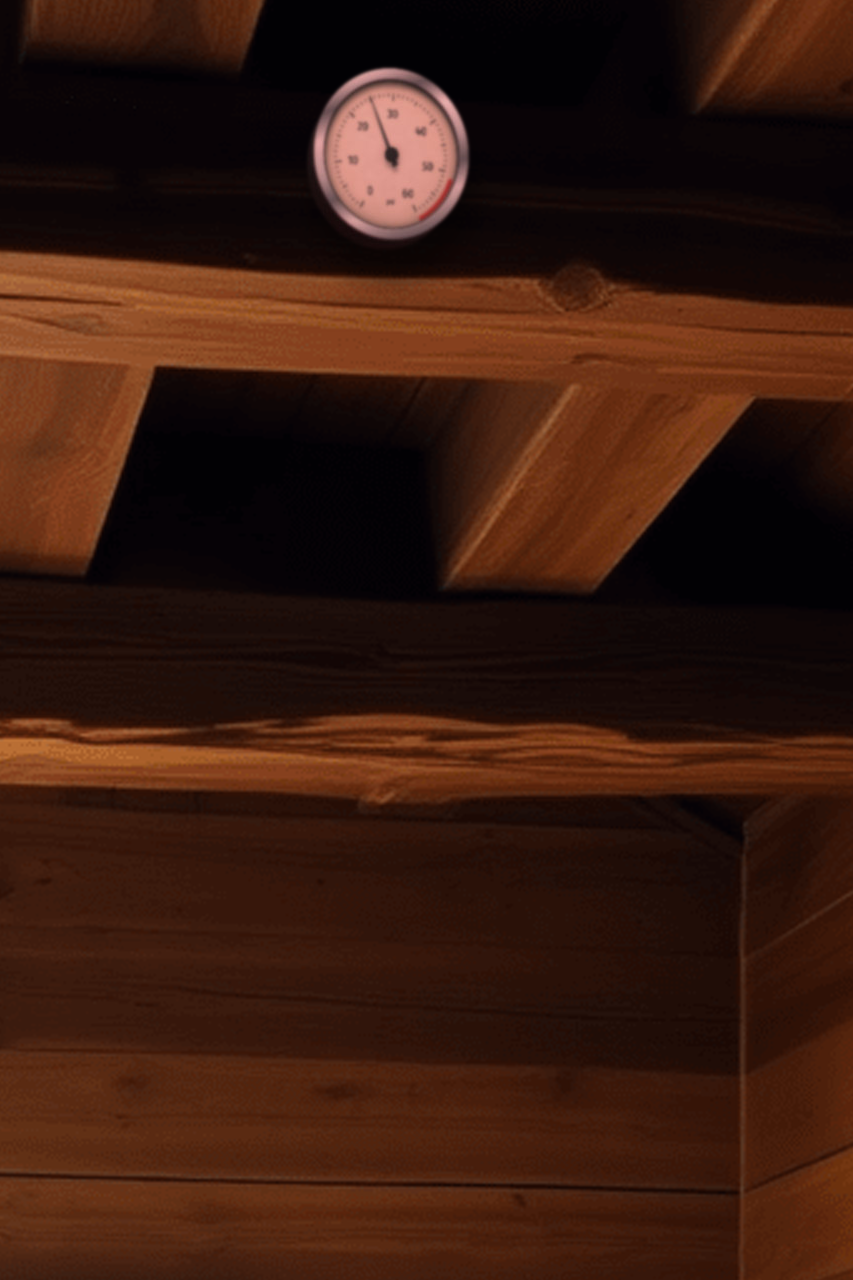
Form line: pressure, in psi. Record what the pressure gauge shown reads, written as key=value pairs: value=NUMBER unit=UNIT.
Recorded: value=25 unit=psi
